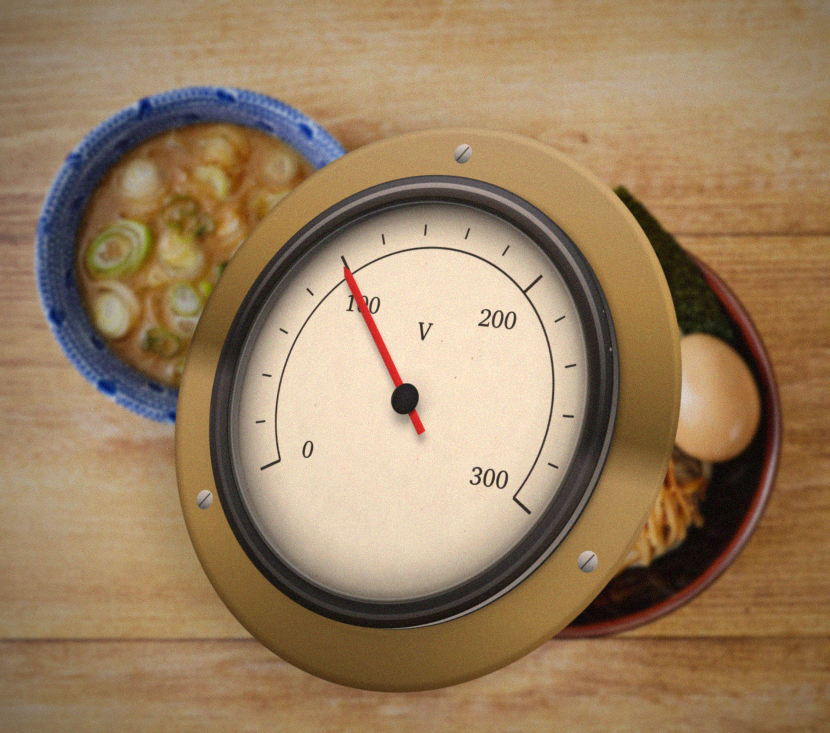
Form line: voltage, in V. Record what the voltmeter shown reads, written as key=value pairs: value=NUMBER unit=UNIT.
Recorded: value=100 unit=V
